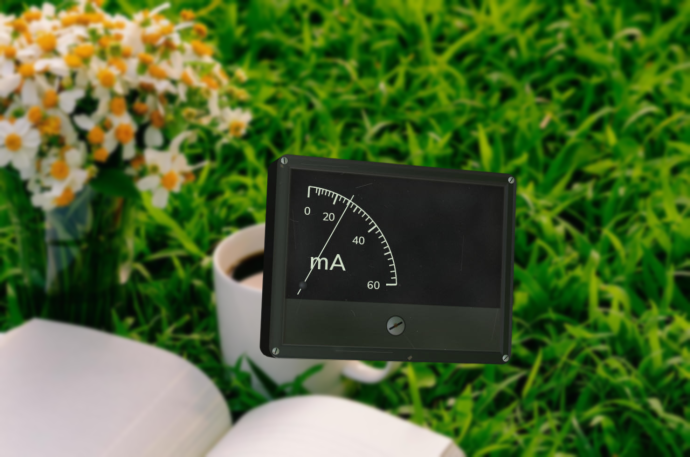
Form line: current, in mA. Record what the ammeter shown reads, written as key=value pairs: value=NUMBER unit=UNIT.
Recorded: value=26 unit=mA
